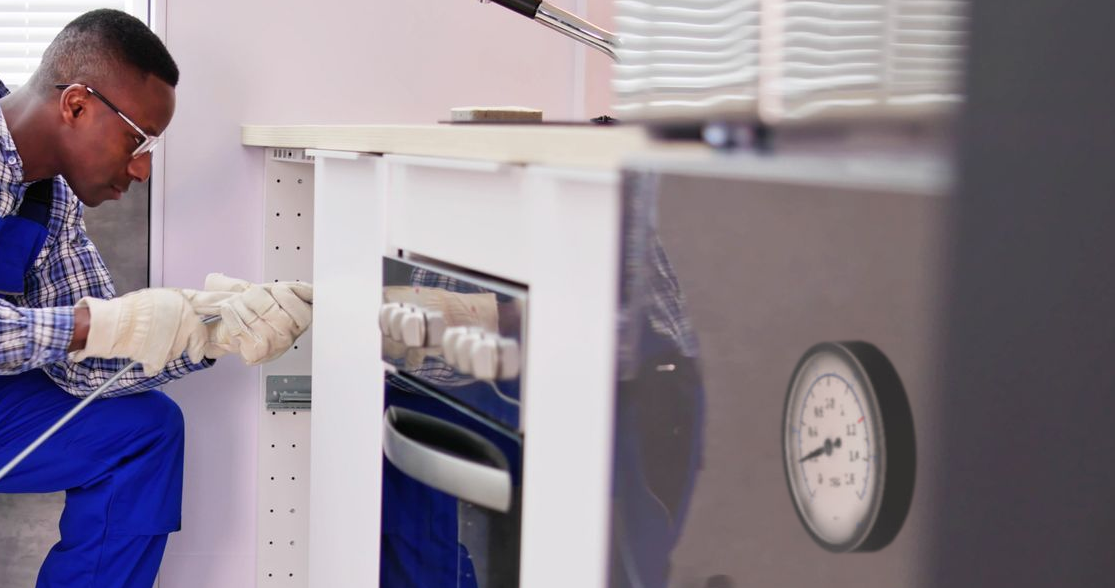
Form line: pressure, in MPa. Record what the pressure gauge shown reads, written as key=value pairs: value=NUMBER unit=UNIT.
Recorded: value=0.2 unit=MPa
